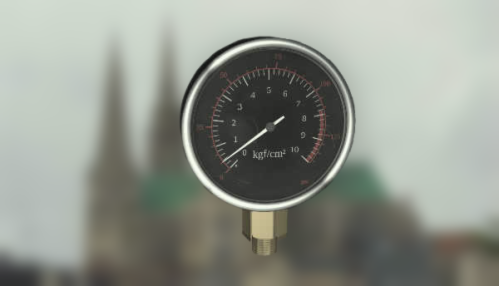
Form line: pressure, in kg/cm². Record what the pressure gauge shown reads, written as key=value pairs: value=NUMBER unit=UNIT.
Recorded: value=0.4 unit=kg/cm²
